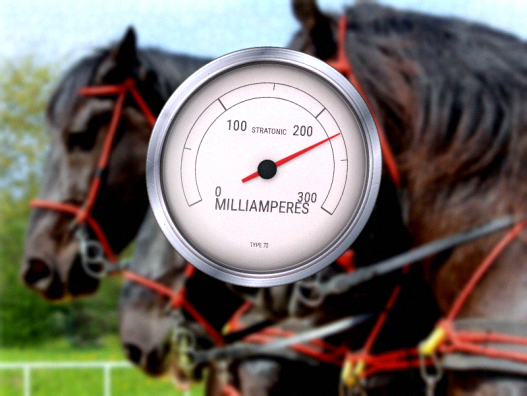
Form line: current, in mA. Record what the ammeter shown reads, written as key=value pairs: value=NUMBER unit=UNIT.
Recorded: value=225 unit=mA
